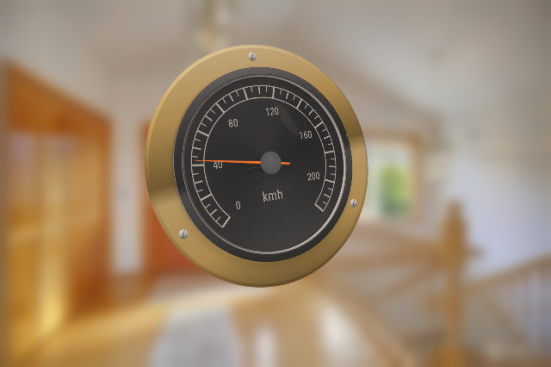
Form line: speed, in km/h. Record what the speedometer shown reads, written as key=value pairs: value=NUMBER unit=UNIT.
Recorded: value=42.5 unit=km/h
